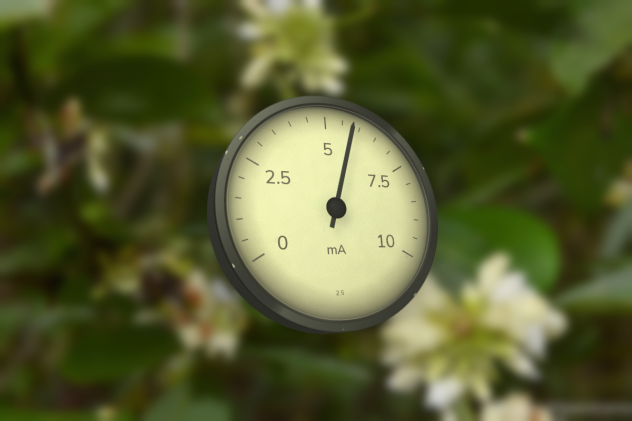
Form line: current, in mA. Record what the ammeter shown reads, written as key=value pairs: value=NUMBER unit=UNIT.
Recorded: value=5.75 unit=mA
